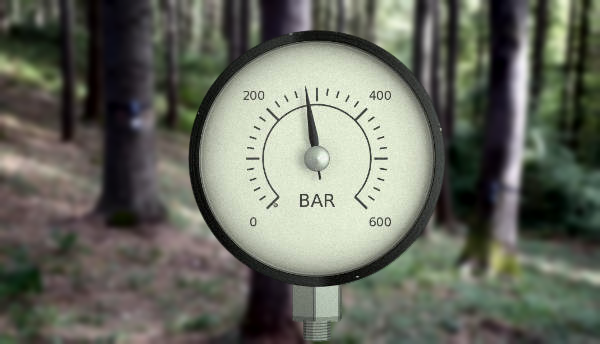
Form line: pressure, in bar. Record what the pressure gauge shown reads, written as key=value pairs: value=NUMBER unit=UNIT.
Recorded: value=280 unit=bar
